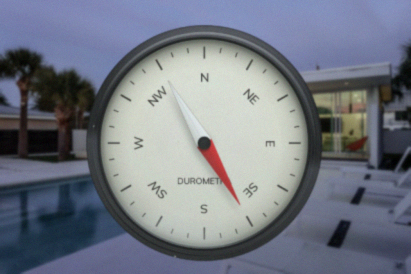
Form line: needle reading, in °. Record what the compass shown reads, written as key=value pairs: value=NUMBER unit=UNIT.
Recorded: value=150 unit=°
